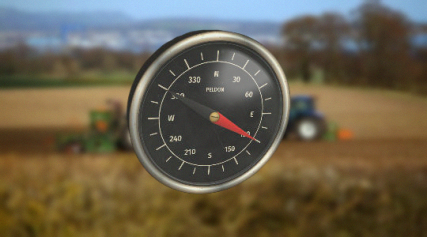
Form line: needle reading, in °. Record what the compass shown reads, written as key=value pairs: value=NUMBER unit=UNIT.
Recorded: value=120 unit=°
